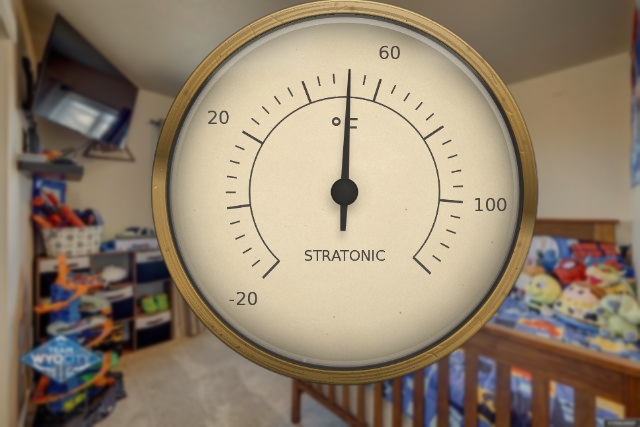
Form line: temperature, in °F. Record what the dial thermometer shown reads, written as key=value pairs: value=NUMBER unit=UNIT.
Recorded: value=52 unit=°F
